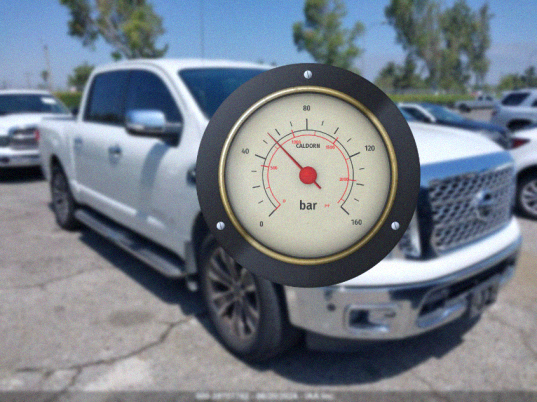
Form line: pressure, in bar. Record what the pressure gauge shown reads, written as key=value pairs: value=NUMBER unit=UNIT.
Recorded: value=55 unit=bar
